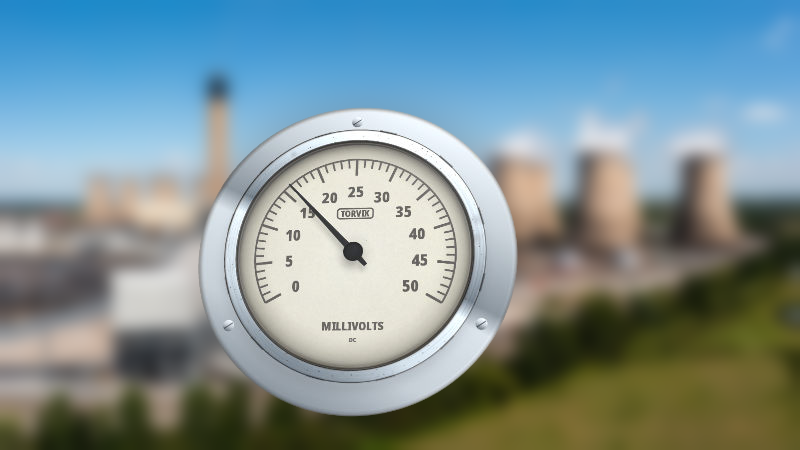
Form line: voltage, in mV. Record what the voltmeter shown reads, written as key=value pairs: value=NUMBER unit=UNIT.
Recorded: value=16 unit=mV
